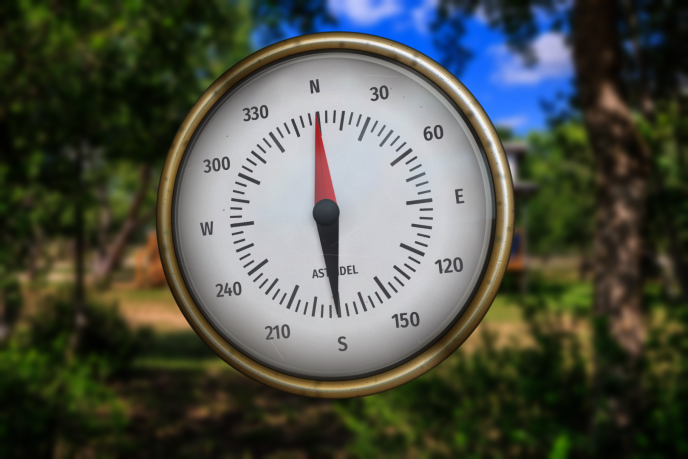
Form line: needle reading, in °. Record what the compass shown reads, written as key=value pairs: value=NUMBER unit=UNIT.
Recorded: value=0 unit=°
